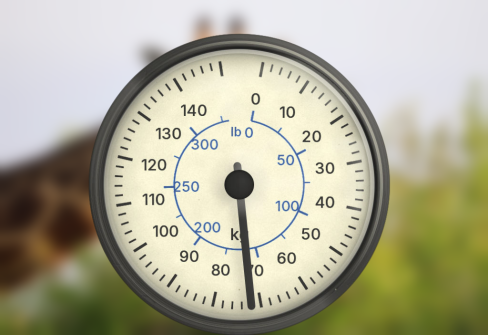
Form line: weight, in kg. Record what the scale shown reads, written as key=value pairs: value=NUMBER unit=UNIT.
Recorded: value=72 unit=kg
